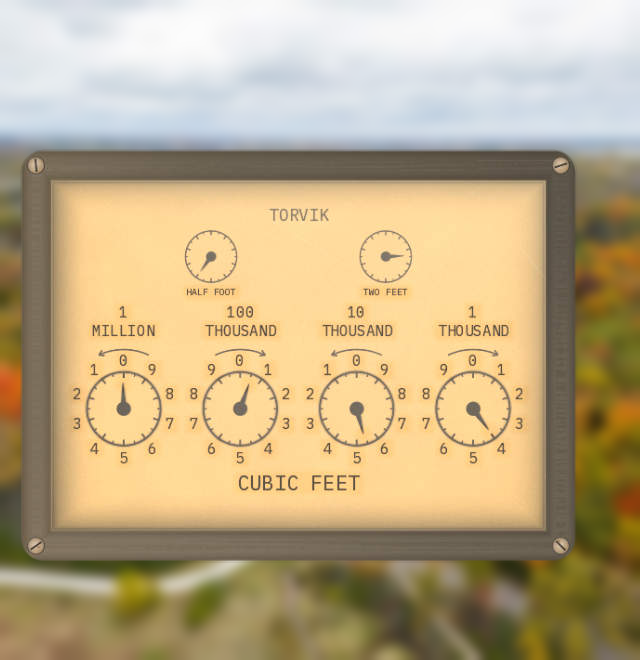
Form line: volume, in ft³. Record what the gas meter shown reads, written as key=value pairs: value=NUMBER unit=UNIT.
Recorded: value=5400 unit=ft³
